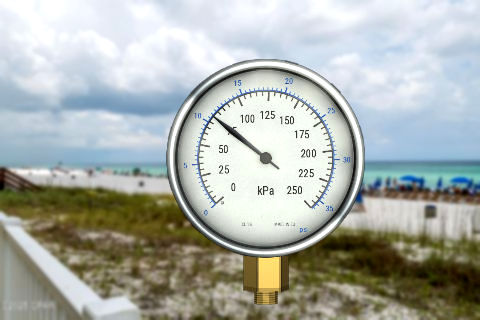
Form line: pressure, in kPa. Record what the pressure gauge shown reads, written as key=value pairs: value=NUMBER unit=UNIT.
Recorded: value=75 unit=kPa
